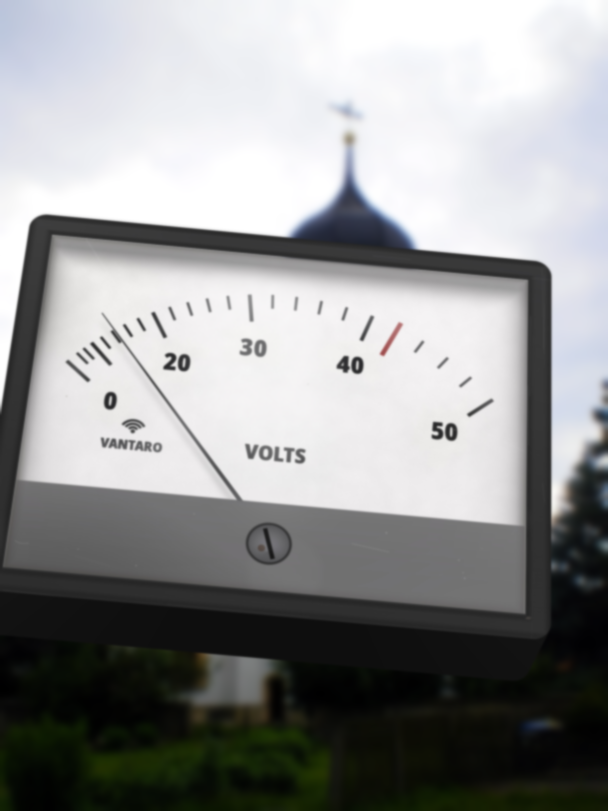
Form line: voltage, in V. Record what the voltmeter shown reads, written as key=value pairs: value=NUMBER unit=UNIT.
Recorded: value=14 unit=V
